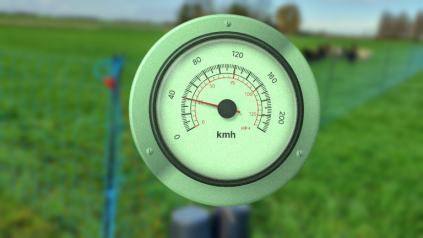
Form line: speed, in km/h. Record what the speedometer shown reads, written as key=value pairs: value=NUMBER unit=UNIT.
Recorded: value=40 unit=km/h
